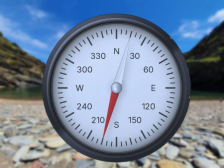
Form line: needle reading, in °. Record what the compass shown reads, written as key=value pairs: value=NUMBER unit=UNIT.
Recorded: value=195 unit=°
